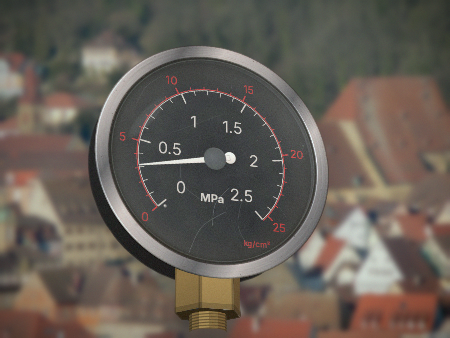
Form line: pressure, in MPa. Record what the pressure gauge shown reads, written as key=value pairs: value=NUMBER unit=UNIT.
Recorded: value=0.3 unit=MPa
